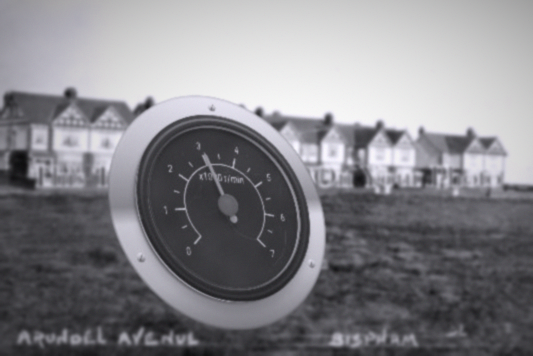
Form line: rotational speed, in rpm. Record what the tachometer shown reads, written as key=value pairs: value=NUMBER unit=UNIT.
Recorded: value=3000 unit=rpm
